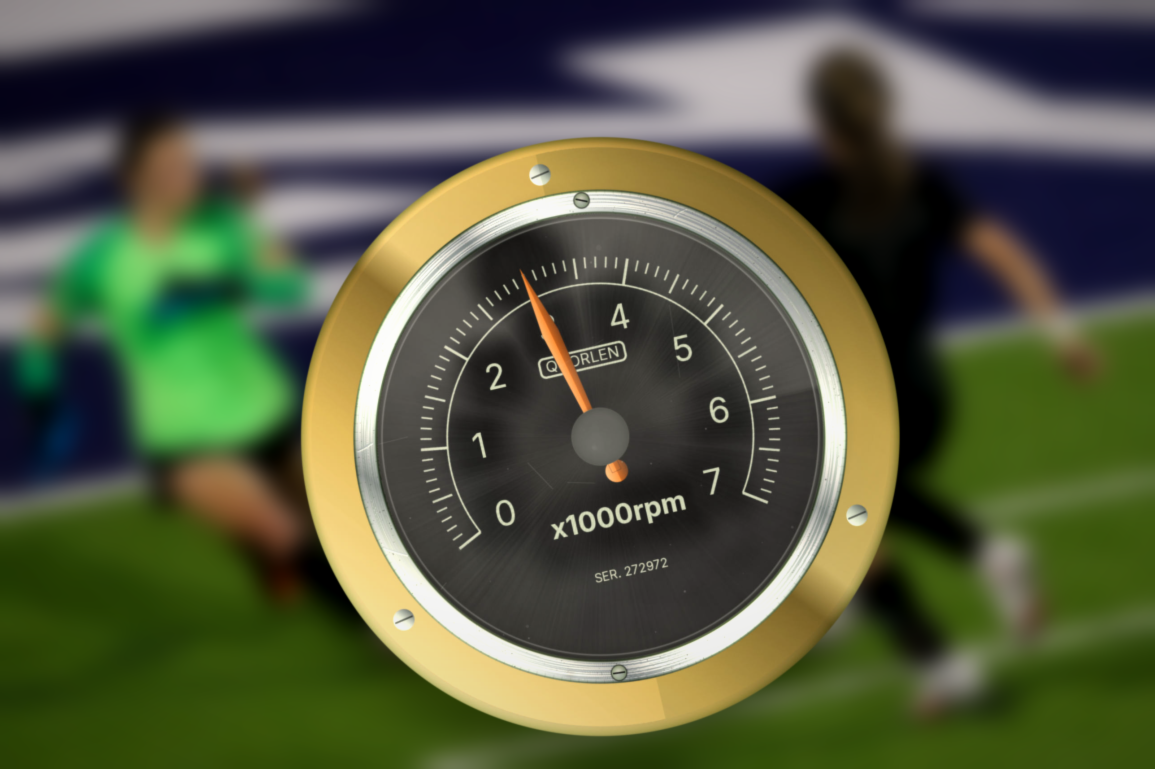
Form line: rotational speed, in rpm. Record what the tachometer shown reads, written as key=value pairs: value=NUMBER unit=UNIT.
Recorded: value=3000 unit=rpm
